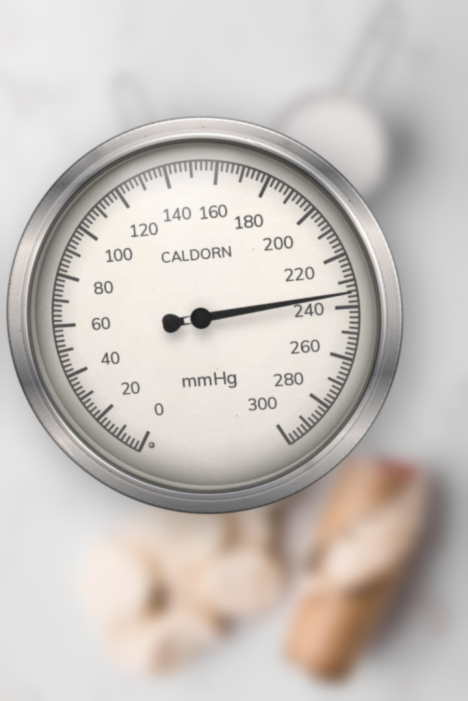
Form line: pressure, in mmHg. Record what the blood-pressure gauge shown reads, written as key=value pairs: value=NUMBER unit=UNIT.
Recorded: value=234 unit=mmHg
